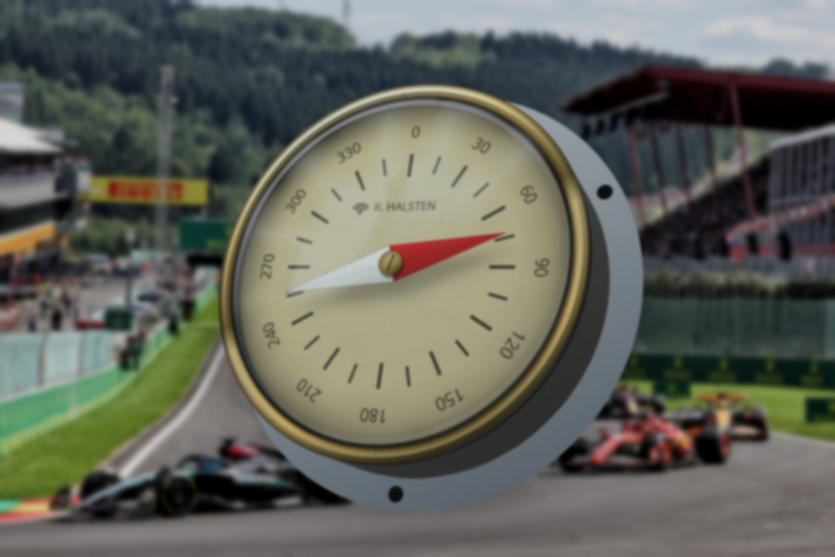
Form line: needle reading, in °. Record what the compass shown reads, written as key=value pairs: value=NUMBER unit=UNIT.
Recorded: value=75 unit=°
